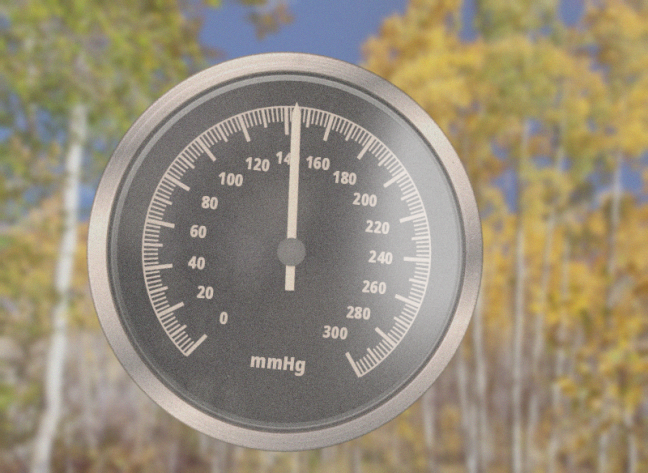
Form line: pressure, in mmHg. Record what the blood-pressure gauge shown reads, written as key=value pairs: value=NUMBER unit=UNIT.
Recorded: value=144 unit=mmHg
